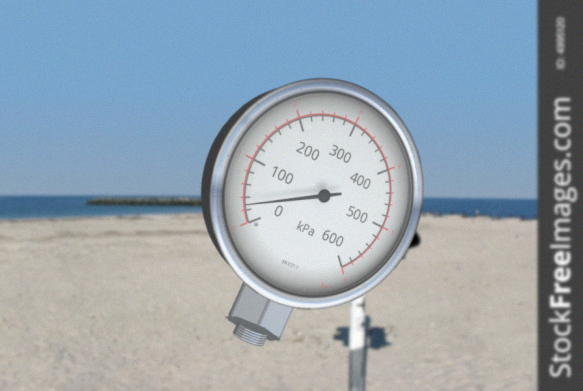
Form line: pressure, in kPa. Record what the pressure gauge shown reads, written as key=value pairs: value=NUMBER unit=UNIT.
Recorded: value=30 unit=kPa
